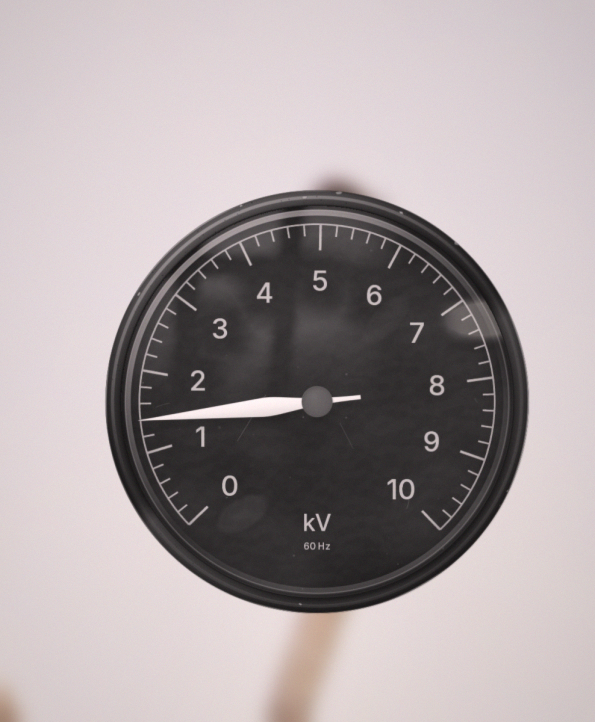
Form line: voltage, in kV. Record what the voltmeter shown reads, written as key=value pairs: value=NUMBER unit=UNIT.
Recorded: value=1.4 unit=kV
